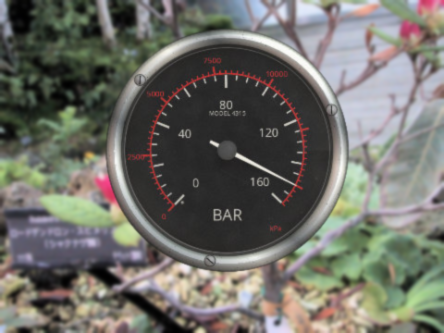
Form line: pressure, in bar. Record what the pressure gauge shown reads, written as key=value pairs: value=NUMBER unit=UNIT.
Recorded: value=150 unit=bar
